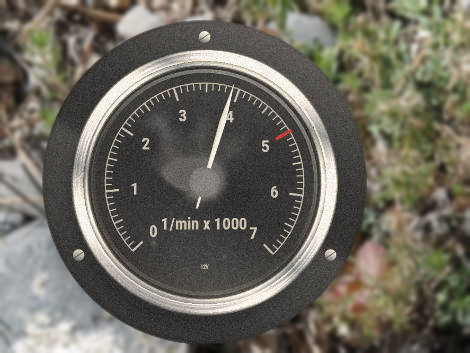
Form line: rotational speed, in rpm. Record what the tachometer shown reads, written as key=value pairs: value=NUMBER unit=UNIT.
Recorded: value=3900 unit=rpm
